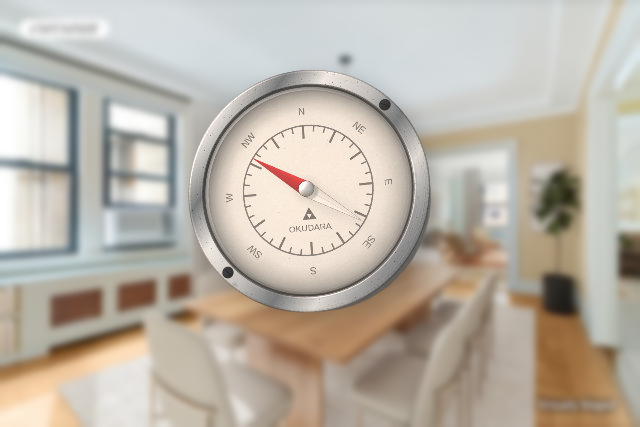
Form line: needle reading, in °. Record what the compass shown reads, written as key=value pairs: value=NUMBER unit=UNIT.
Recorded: value=305 unit=°
